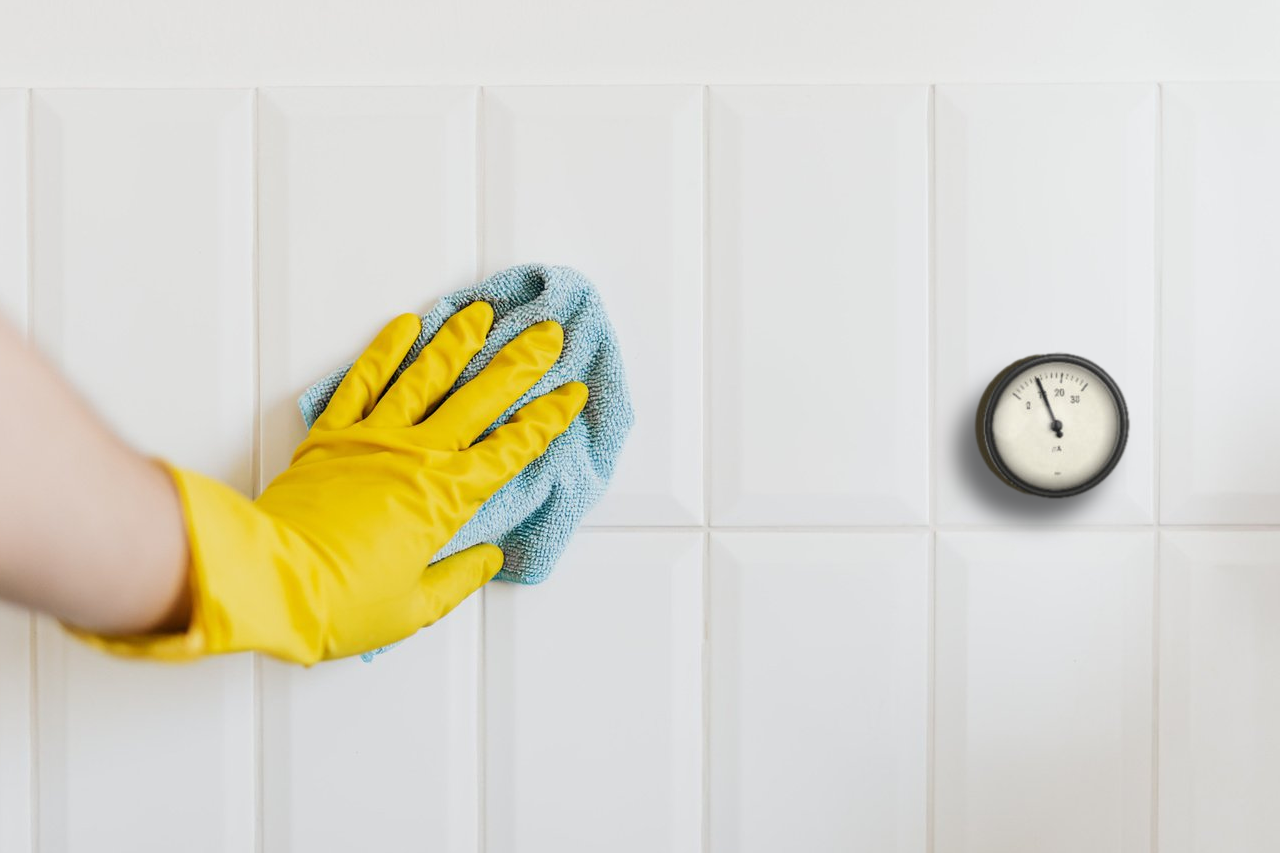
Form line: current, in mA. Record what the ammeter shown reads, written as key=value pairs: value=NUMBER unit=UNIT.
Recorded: value=10 unit=mA
